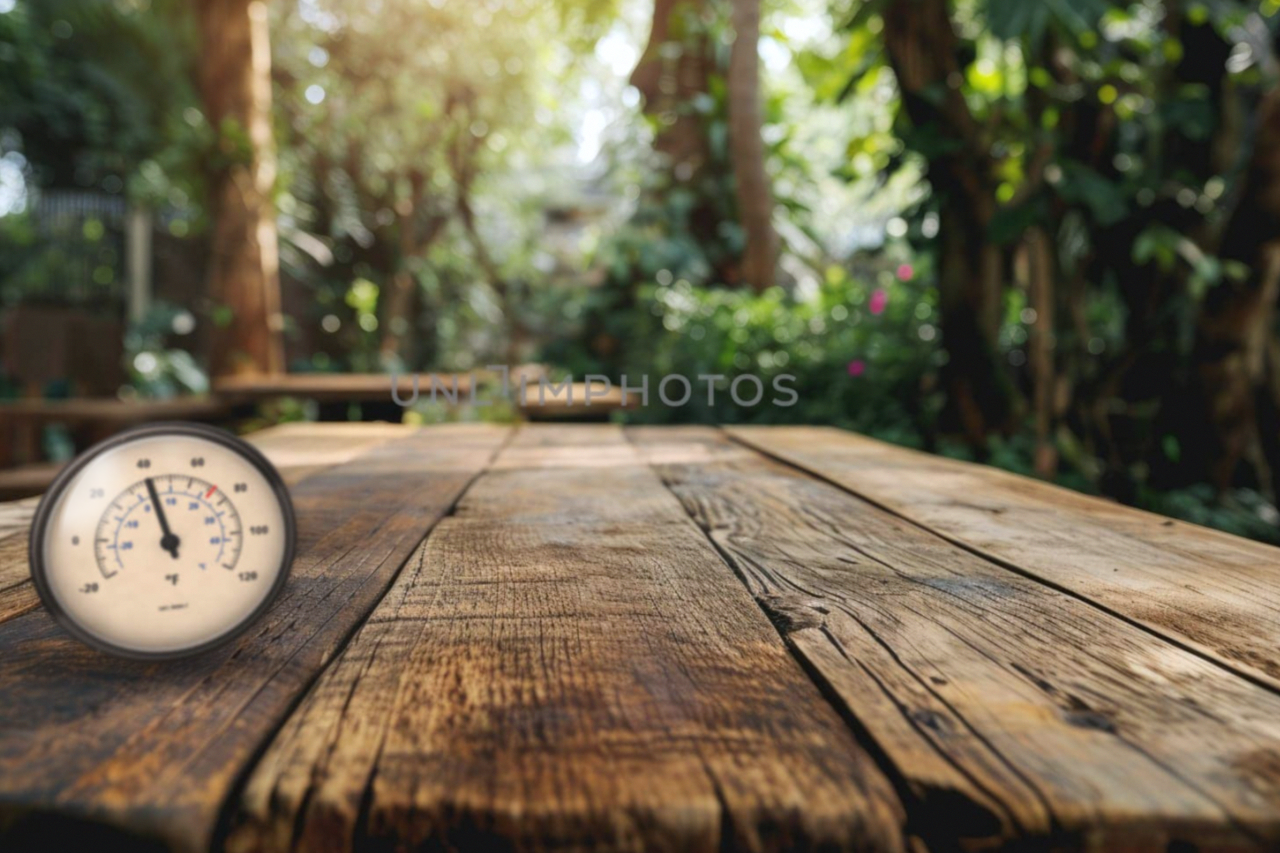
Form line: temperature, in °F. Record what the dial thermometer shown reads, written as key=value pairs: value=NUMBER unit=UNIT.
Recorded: value=40 unit=°F
